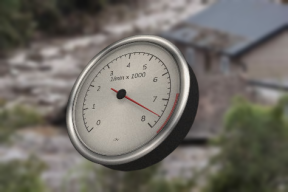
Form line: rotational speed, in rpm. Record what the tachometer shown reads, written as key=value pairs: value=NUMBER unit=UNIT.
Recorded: value=7600 unit=rpm
